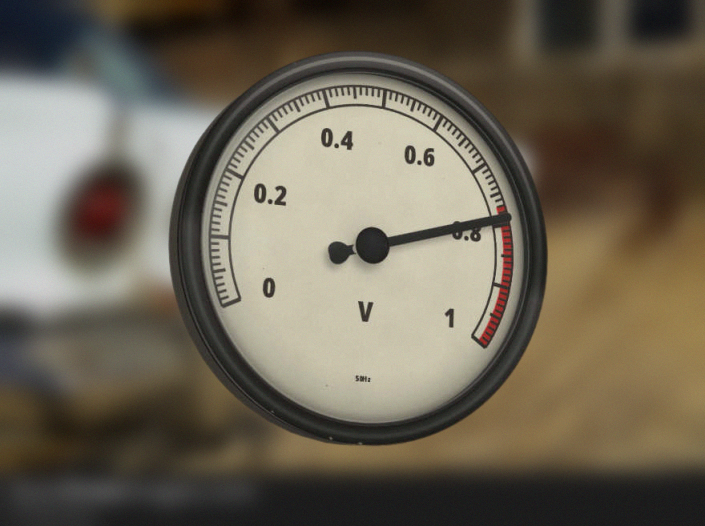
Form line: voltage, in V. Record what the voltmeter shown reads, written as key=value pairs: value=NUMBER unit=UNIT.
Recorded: value=0.79 unit=V
